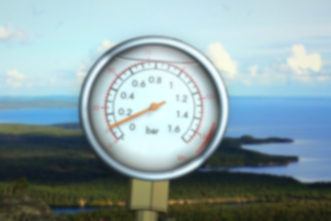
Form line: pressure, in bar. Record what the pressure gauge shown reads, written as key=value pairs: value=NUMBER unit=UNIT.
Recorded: value=0.1 unit=bar
